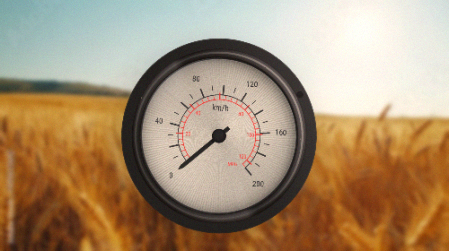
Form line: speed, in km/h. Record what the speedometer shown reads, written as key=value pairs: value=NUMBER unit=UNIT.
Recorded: value=0 unit=km/h
